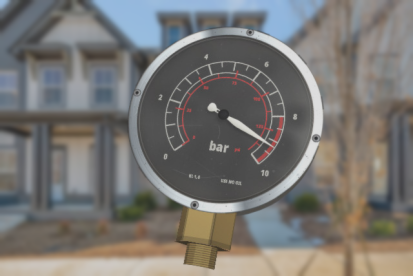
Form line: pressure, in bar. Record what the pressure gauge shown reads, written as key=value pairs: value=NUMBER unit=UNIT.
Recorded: value=9.25 unit=bar
